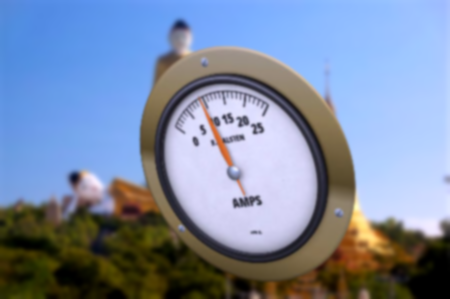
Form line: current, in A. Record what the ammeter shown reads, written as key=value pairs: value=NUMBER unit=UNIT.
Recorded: value=10 unit=A
